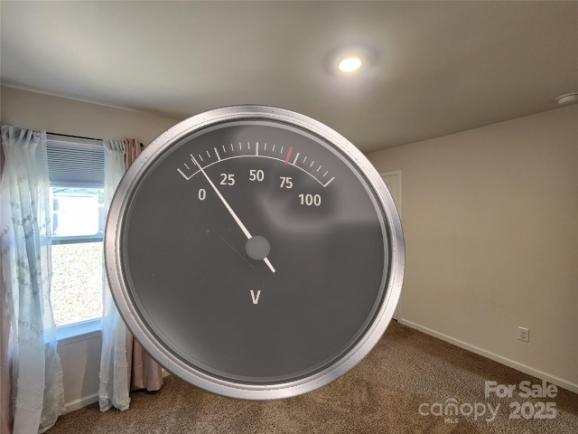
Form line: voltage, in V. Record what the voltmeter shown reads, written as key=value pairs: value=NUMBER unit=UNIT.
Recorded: value=10 unit=V
